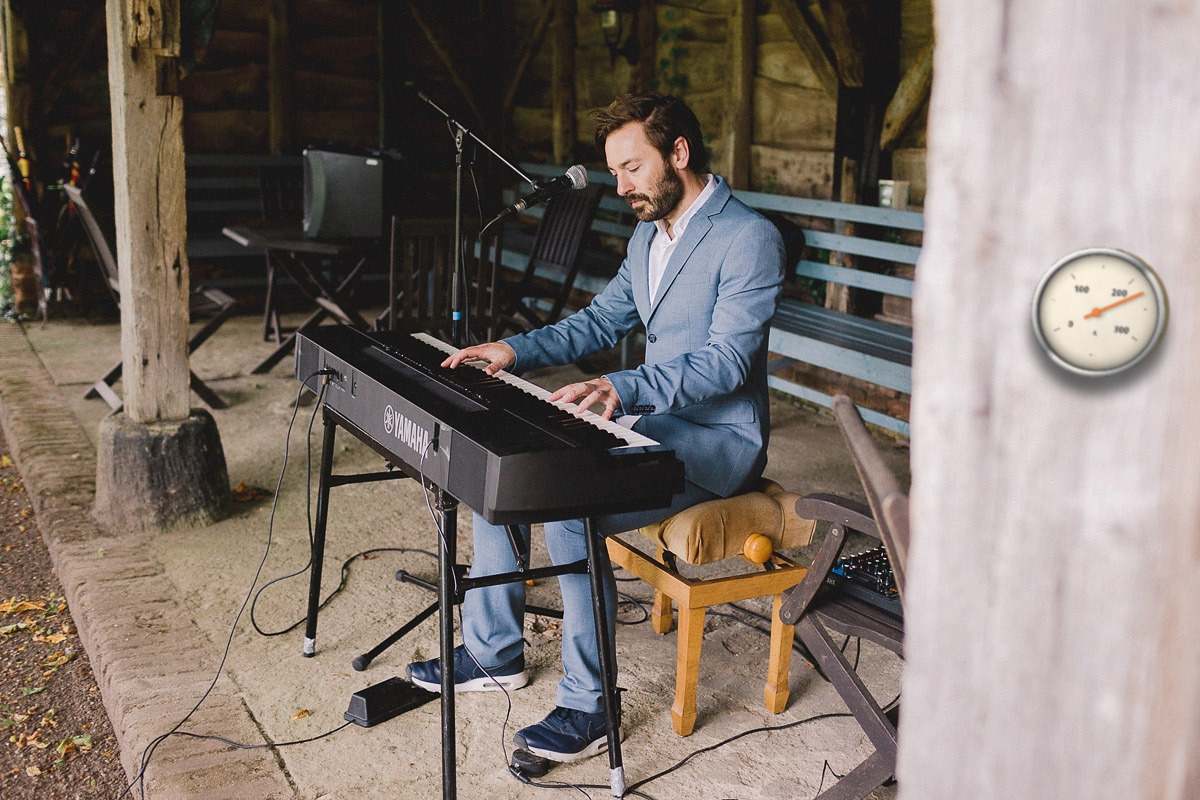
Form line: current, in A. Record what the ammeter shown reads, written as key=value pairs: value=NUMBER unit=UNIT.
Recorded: value=225 unit=A
